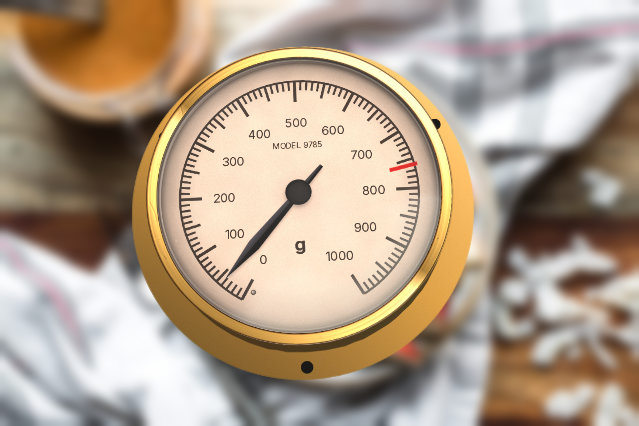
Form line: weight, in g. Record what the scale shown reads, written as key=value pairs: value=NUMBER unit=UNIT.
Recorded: value=40 unit=g
